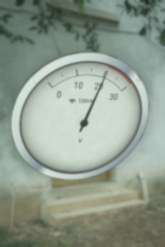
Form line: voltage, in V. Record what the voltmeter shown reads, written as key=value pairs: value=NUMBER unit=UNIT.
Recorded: value=20 unit=V
